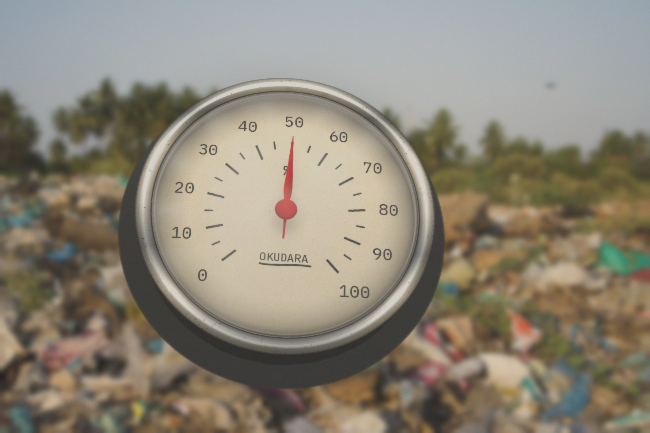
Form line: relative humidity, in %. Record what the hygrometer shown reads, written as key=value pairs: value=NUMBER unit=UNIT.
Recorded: value=50 unit=%
